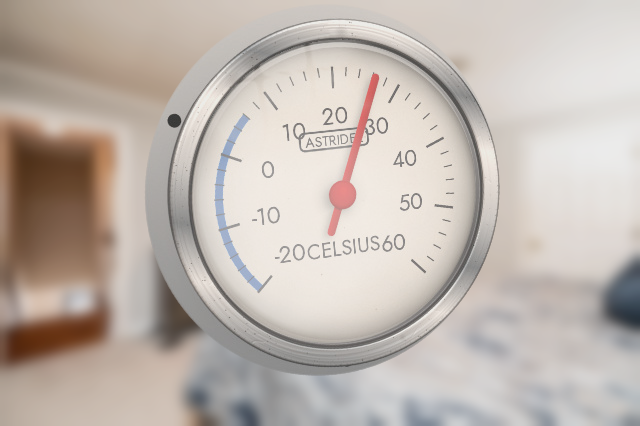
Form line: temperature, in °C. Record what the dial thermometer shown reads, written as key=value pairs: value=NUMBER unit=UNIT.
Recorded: value=26 unit=°C
